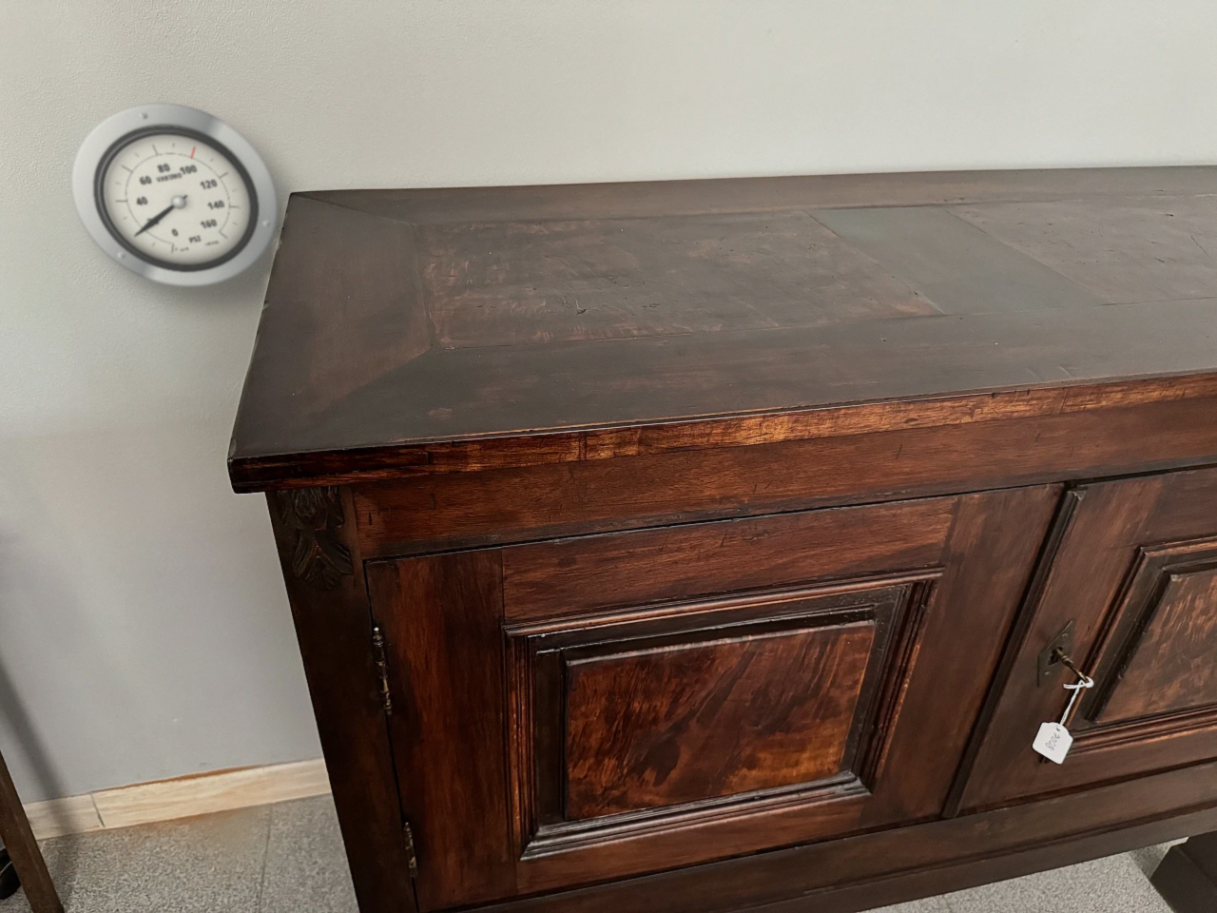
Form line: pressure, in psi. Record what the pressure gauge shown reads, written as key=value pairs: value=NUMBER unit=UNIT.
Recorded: value=20 unit=psi
